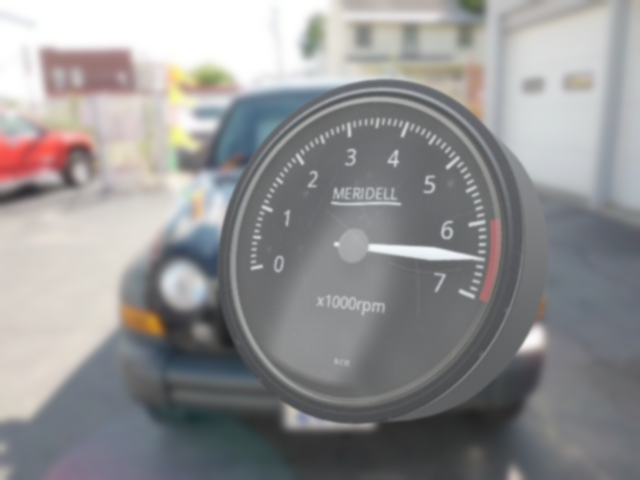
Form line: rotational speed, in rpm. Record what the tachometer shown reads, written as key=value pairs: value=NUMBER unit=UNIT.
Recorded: value=6500 unit=rpm
